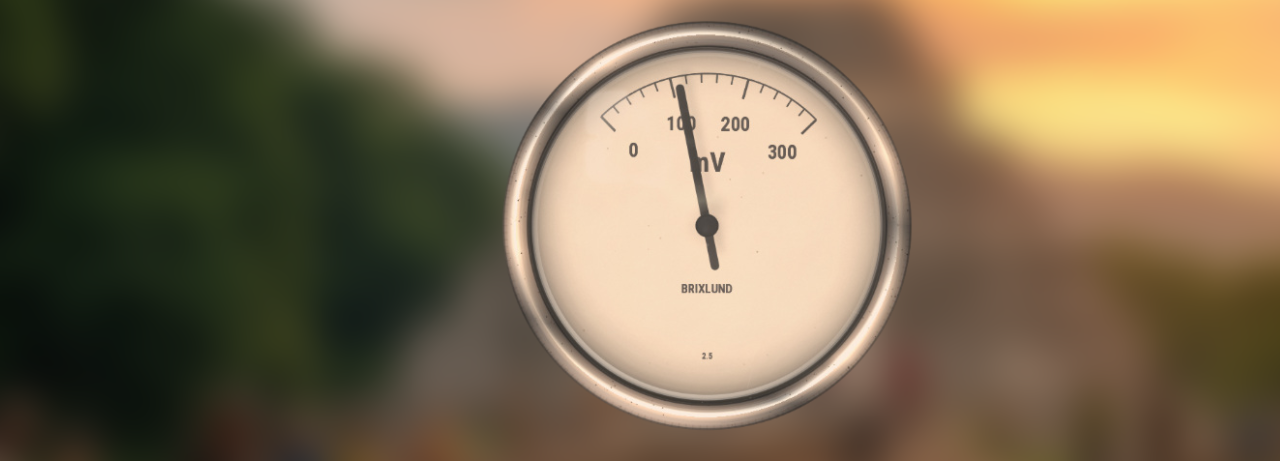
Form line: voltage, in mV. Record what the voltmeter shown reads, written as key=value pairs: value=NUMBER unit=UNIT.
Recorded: value=110 unit=mV
